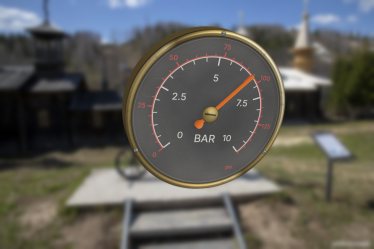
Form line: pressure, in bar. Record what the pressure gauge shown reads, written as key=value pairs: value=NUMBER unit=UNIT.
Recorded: value=6.5 unit=bar
